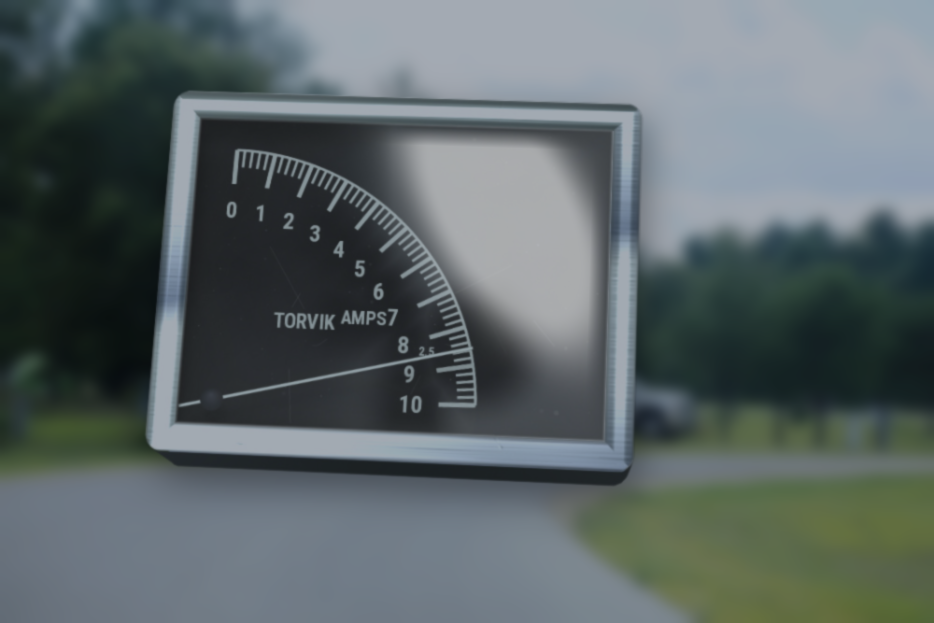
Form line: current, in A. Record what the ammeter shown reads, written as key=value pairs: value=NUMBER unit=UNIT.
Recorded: value=8.6 unit=A
